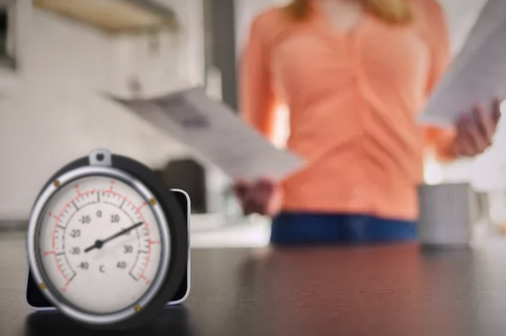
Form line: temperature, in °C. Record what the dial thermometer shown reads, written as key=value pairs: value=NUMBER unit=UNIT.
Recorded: value=20 unit=°C
